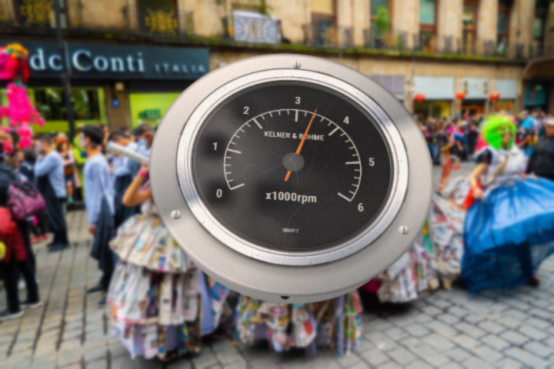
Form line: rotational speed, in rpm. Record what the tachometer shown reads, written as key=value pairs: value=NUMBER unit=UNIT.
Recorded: value=3400 unit=rpm
